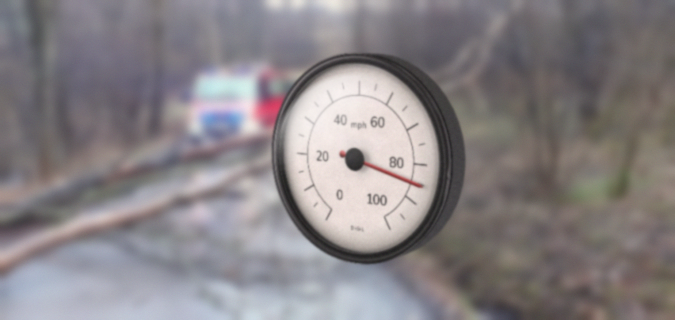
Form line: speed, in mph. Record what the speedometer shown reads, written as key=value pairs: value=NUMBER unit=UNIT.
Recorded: value=85 unit=mph
